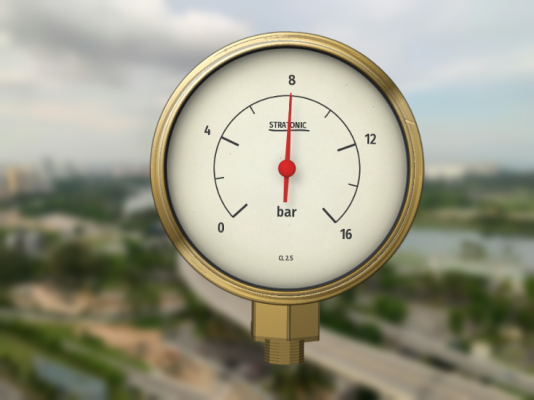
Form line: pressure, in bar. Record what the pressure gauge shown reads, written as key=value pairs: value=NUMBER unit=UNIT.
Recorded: value=8 unit=bar
